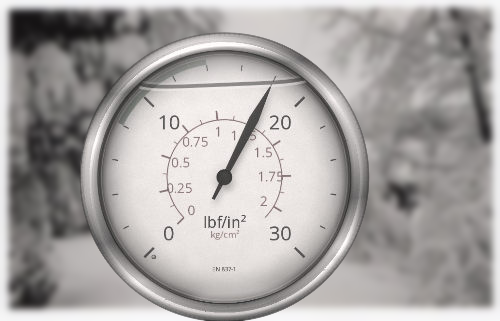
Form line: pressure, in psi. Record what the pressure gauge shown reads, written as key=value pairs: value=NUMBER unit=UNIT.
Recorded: value=18 unit=psi
